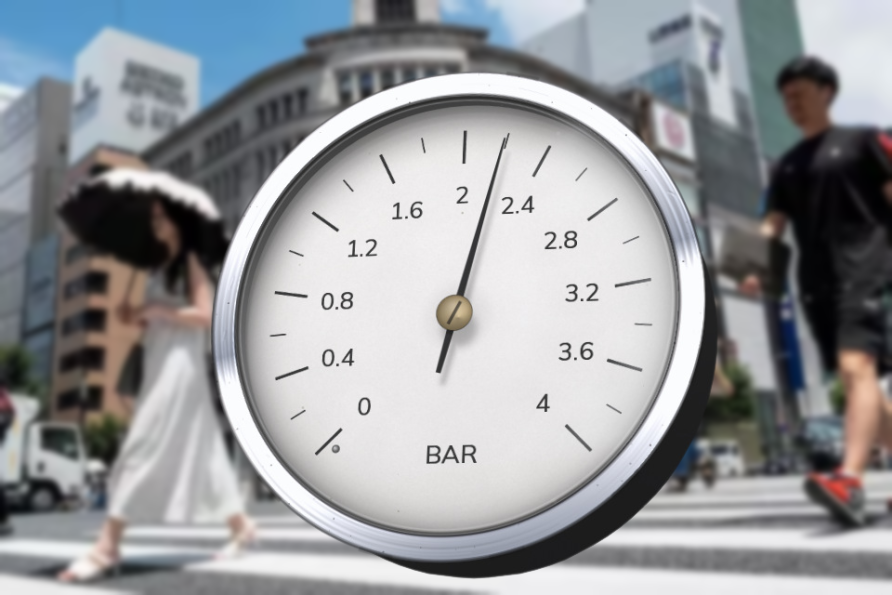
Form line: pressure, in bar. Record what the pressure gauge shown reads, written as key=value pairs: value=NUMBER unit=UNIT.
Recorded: value=2.2 unit=bar
